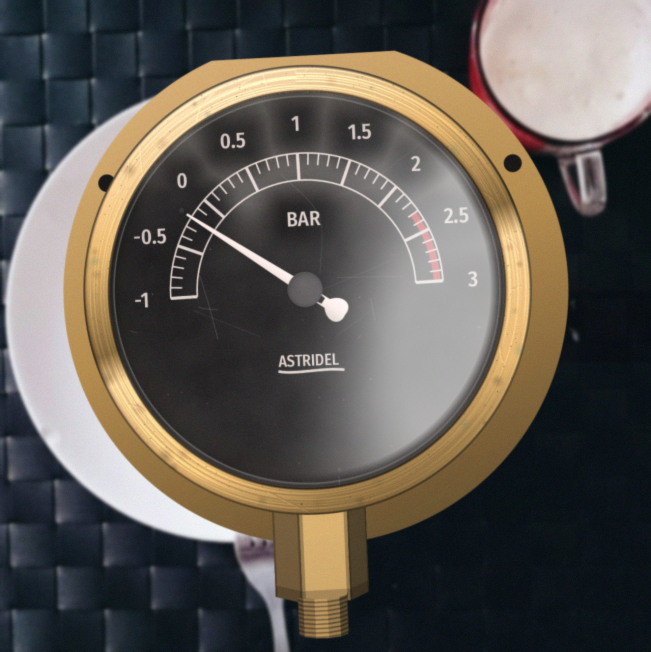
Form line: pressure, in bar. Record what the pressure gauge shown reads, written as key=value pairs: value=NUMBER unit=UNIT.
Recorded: value=-0.2 unit=bar
